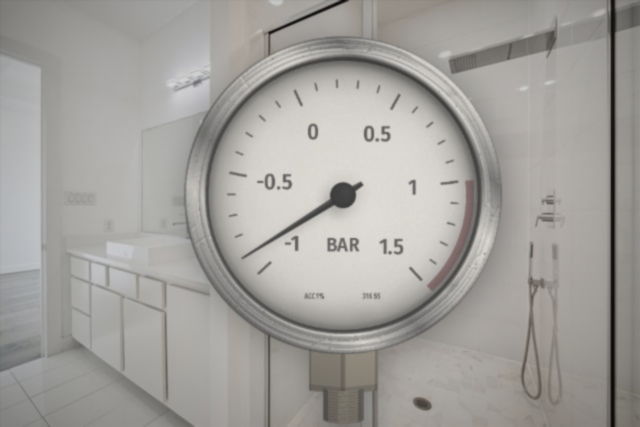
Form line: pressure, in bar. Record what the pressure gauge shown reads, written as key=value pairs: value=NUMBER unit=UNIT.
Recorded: value=-0.9 unit=bar
